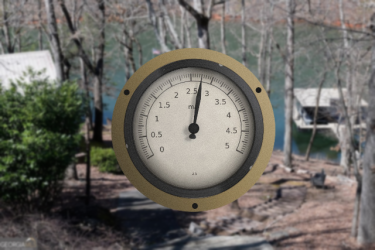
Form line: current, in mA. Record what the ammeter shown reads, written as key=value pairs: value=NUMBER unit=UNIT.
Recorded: value=2.75 unit=mA
